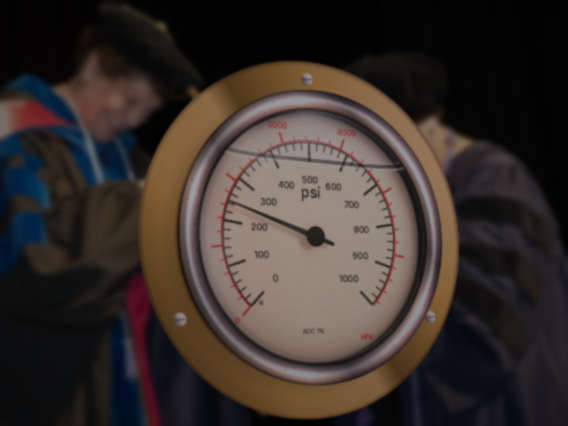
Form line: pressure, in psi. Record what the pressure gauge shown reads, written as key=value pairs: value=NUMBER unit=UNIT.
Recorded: value=240 unit=psi
